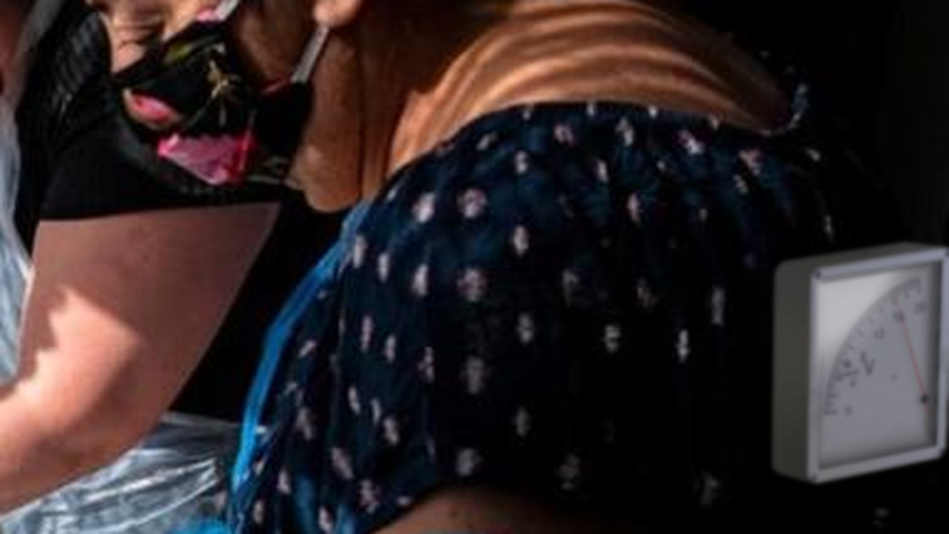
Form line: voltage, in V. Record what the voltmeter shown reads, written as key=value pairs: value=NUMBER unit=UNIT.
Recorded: value=16 unit=V
